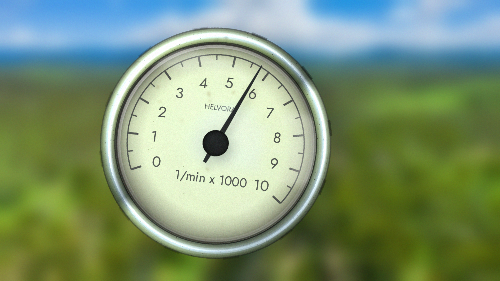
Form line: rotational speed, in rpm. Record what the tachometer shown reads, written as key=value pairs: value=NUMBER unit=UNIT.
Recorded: value=5750 unit=rpm
